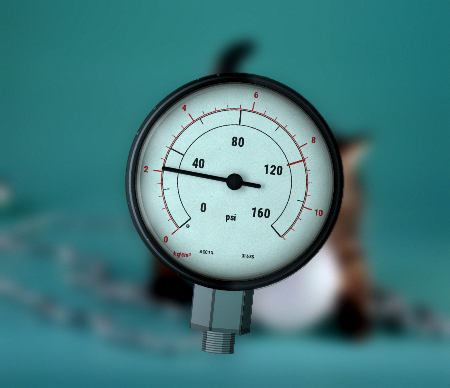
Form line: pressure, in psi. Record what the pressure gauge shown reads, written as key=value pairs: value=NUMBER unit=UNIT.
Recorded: value=30 unit=psi
